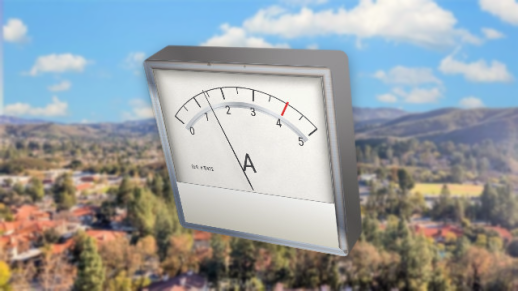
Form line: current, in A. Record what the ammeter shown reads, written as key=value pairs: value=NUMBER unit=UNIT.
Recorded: value=1.5 unit=A
